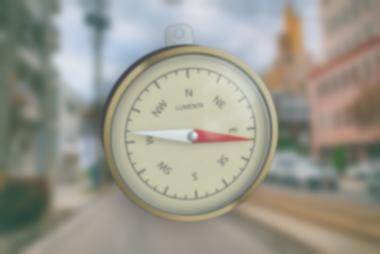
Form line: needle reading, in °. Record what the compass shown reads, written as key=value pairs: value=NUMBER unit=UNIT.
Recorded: value=100 unit=°
